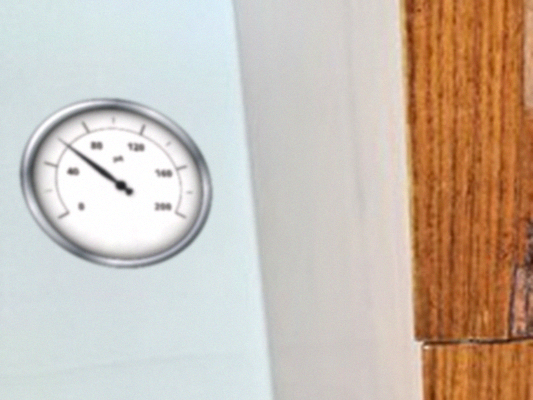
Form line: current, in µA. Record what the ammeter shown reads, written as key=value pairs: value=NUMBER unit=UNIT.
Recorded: value=60 unit=µA
